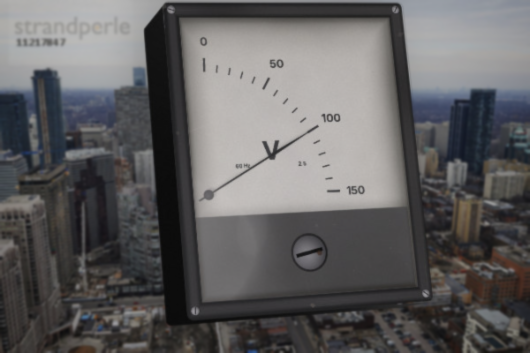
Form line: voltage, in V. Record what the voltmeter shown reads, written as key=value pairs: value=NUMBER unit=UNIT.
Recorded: value=100 unit=V
